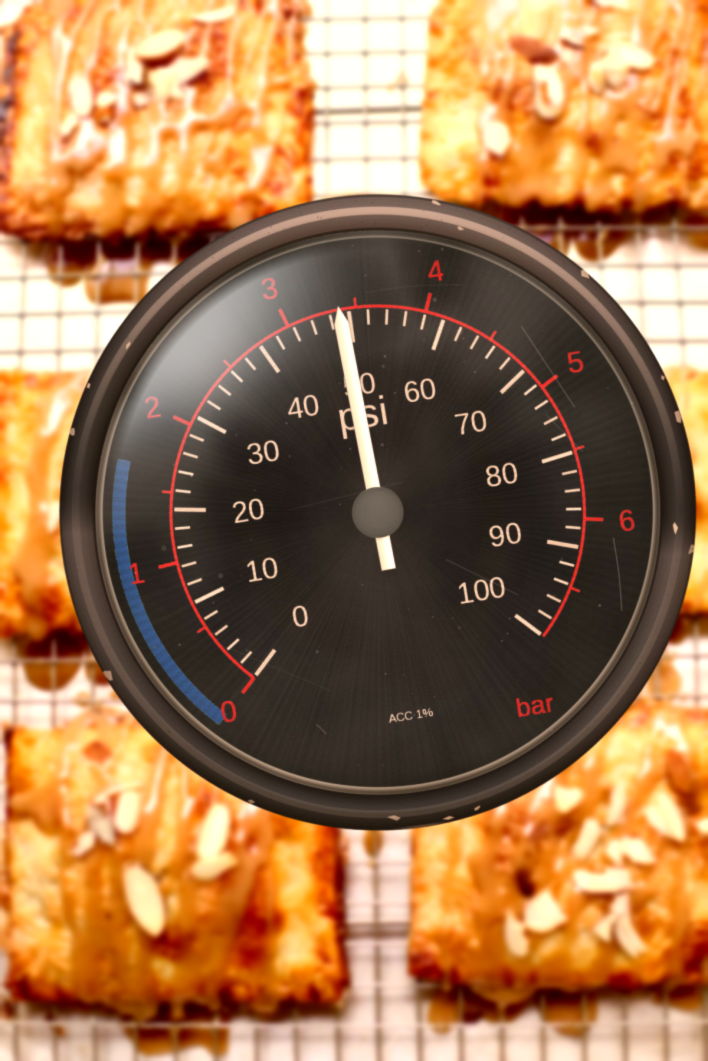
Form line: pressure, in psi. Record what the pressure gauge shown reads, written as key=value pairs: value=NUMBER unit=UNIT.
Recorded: value=49 unit=psi
